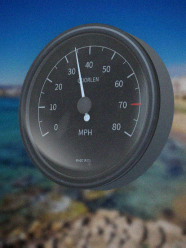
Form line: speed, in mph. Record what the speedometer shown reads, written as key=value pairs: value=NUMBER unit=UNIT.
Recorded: value=35 unit=mph
